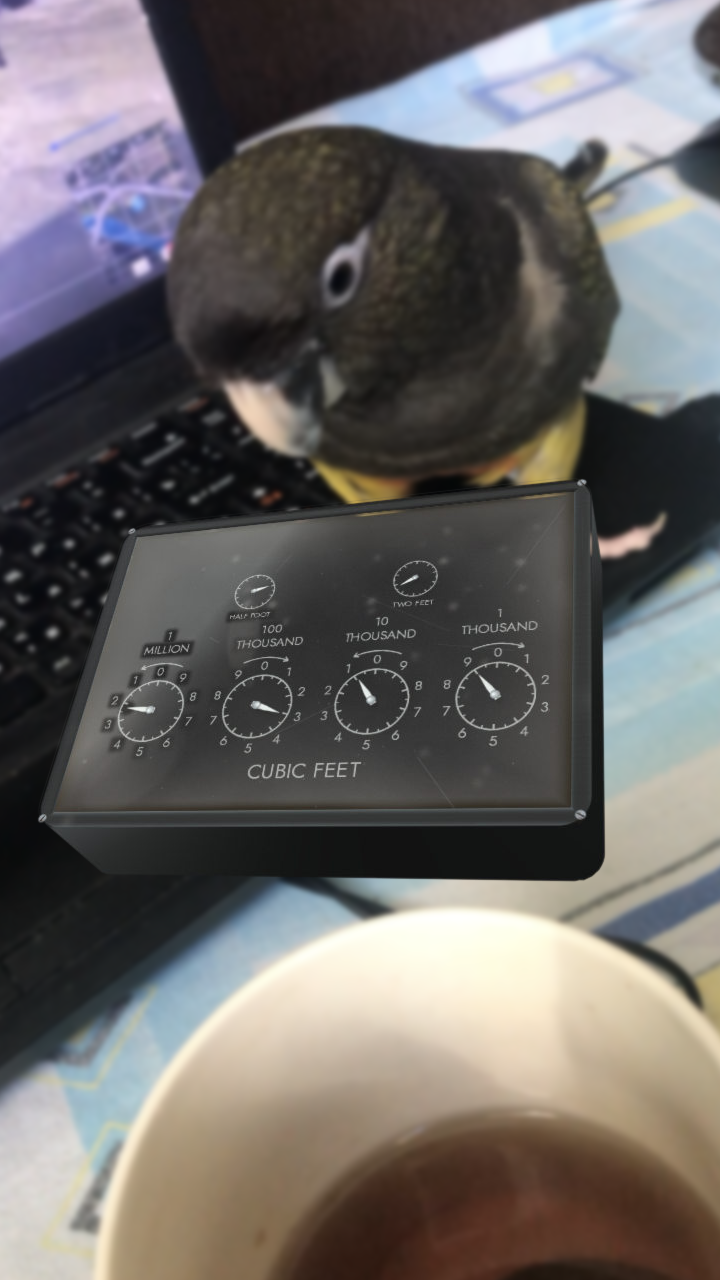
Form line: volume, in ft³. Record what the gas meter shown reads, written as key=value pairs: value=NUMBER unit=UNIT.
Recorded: value=230900 unit=ft³
